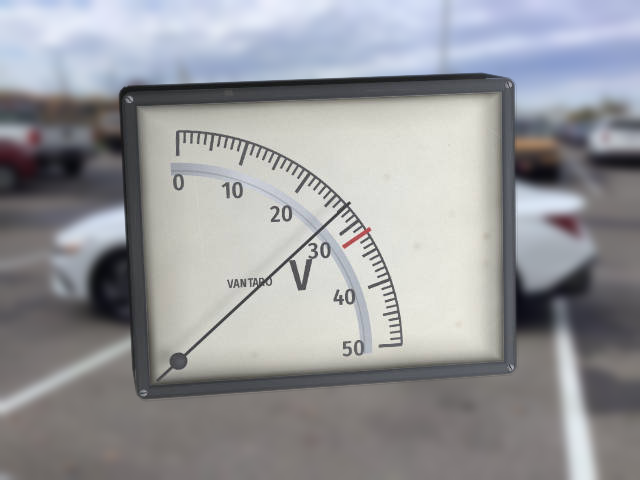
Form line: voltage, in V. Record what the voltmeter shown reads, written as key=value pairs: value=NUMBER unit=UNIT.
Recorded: value=27 unit=V
